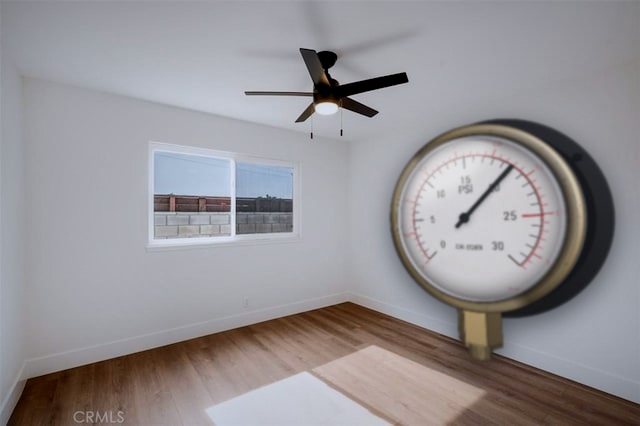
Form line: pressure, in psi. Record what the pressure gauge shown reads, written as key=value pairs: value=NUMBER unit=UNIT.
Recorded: value=20 unit=psi
